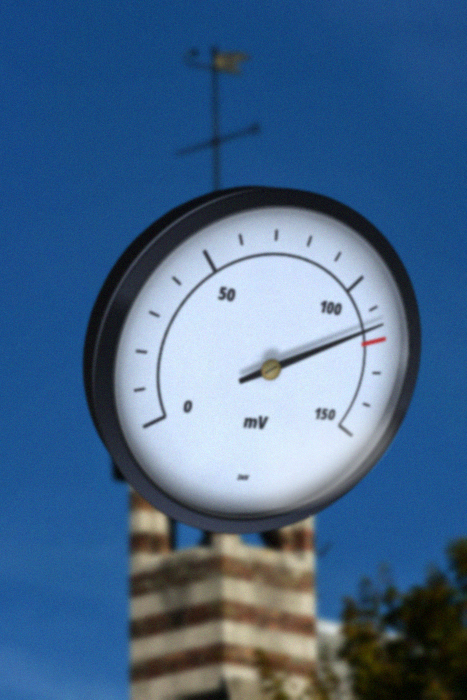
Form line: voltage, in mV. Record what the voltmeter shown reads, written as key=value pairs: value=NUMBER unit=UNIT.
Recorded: value=115 unit=mV
